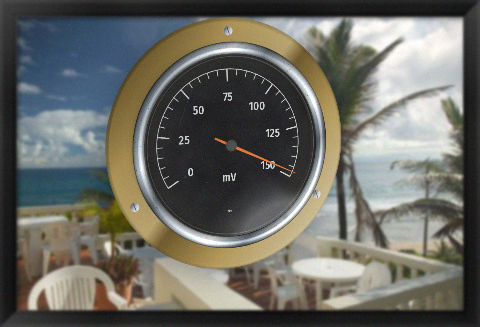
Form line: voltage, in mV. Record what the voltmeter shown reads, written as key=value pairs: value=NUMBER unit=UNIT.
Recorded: value=147.5 unit=mV
